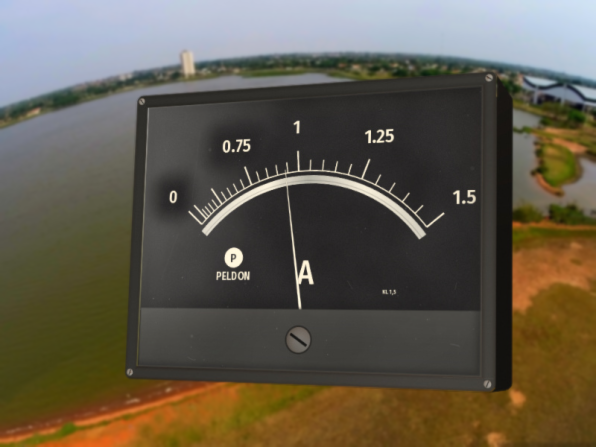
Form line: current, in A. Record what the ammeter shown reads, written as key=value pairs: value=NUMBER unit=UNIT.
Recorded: value=0.95 unit=A
